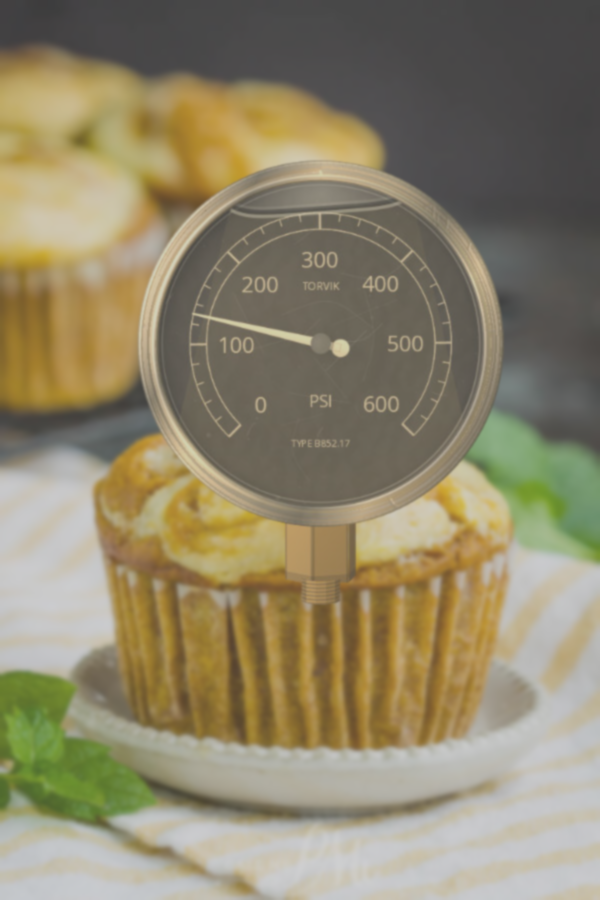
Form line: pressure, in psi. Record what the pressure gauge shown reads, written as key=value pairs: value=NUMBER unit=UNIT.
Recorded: value=130 unit=psi
